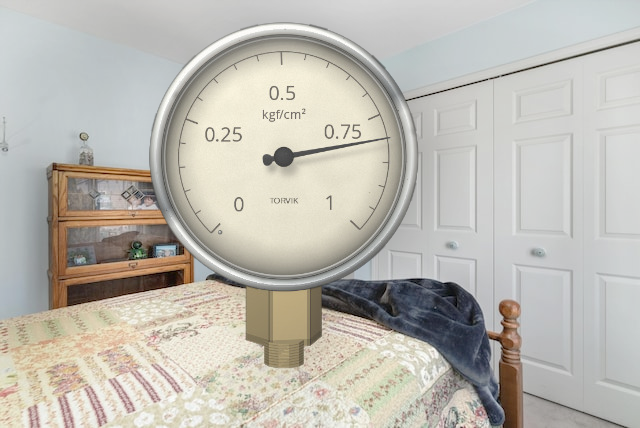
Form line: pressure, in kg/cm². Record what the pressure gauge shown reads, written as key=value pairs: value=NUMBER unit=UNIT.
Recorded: value=0.8 unit=kg/cm²
